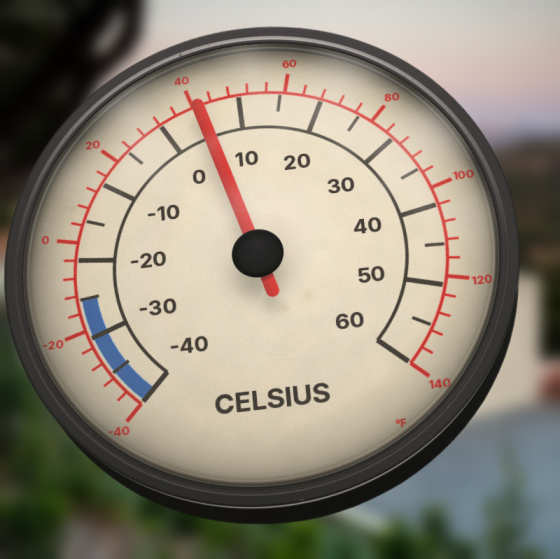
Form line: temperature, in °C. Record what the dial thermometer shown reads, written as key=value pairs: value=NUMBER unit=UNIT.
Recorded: value=5 unit=°C
